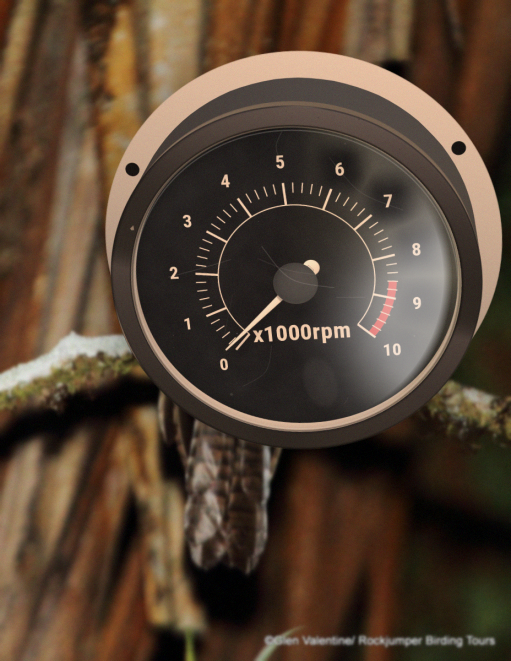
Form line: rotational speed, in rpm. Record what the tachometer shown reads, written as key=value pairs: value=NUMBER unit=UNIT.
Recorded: value=200 unit=rpm
